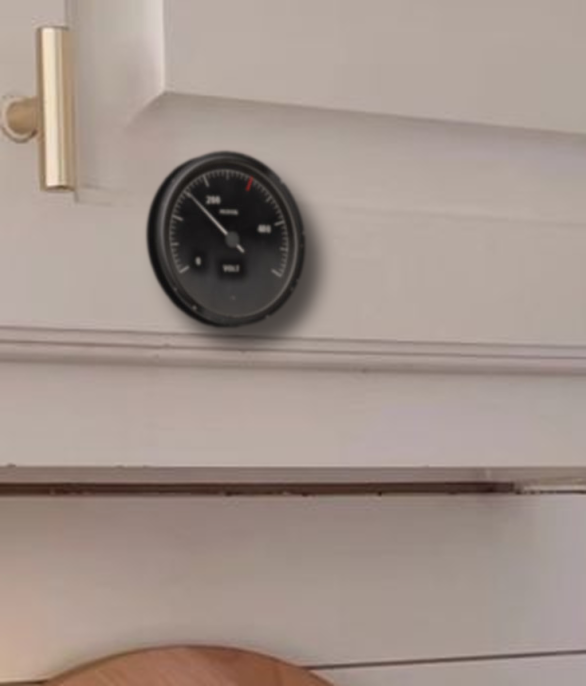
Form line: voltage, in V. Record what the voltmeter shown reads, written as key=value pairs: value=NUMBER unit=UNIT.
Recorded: value=150 unit=V
